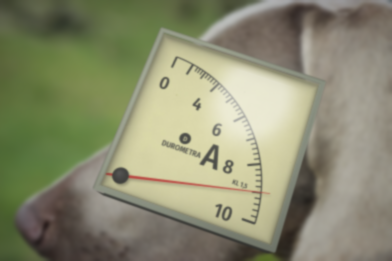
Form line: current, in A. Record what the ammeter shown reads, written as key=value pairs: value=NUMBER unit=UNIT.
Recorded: value=9 unit=A
